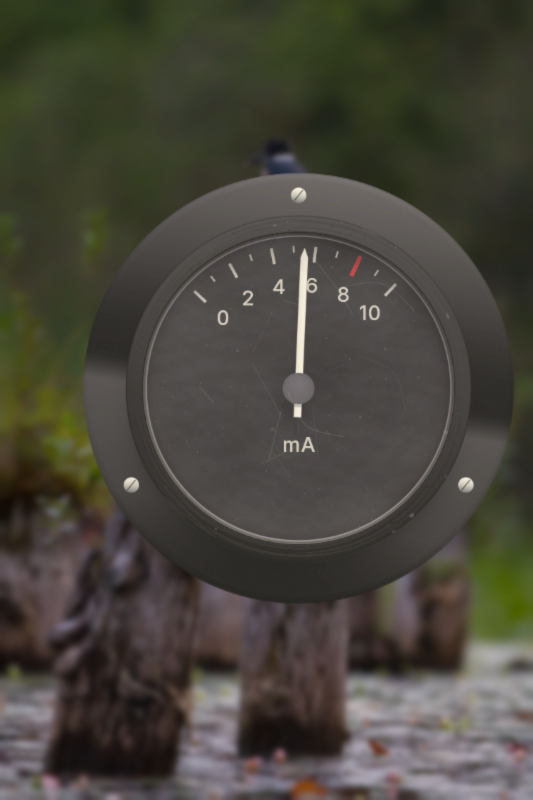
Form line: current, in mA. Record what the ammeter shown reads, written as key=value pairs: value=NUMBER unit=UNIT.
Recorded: value=5.5 unit=mA
